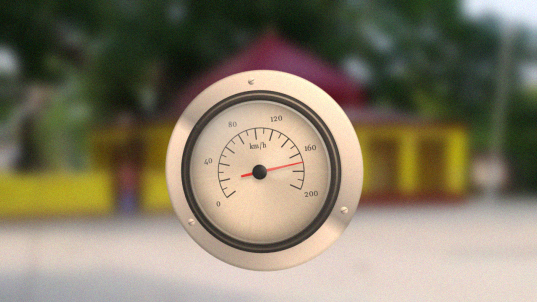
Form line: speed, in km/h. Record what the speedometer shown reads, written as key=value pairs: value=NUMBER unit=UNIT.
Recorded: value=170 unit=km/h
